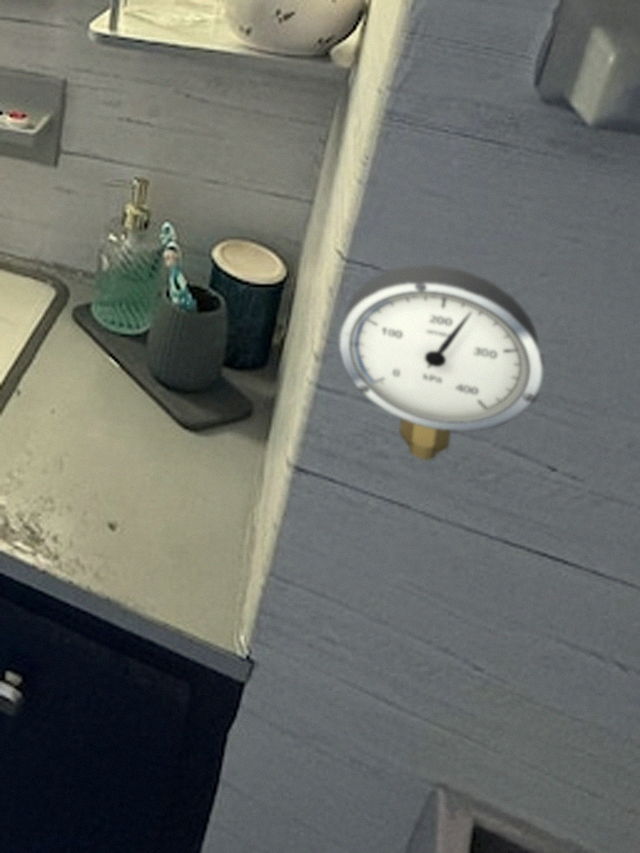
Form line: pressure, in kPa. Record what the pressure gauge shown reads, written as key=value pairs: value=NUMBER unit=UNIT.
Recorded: value=230 unit=kPa
